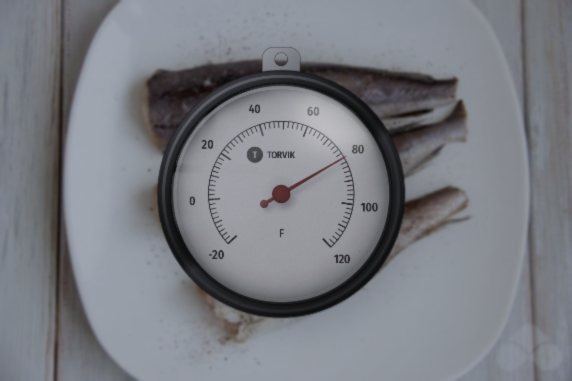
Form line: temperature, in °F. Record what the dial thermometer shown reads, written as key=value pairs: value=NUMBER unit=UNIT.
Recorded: value=80 unit=°F
